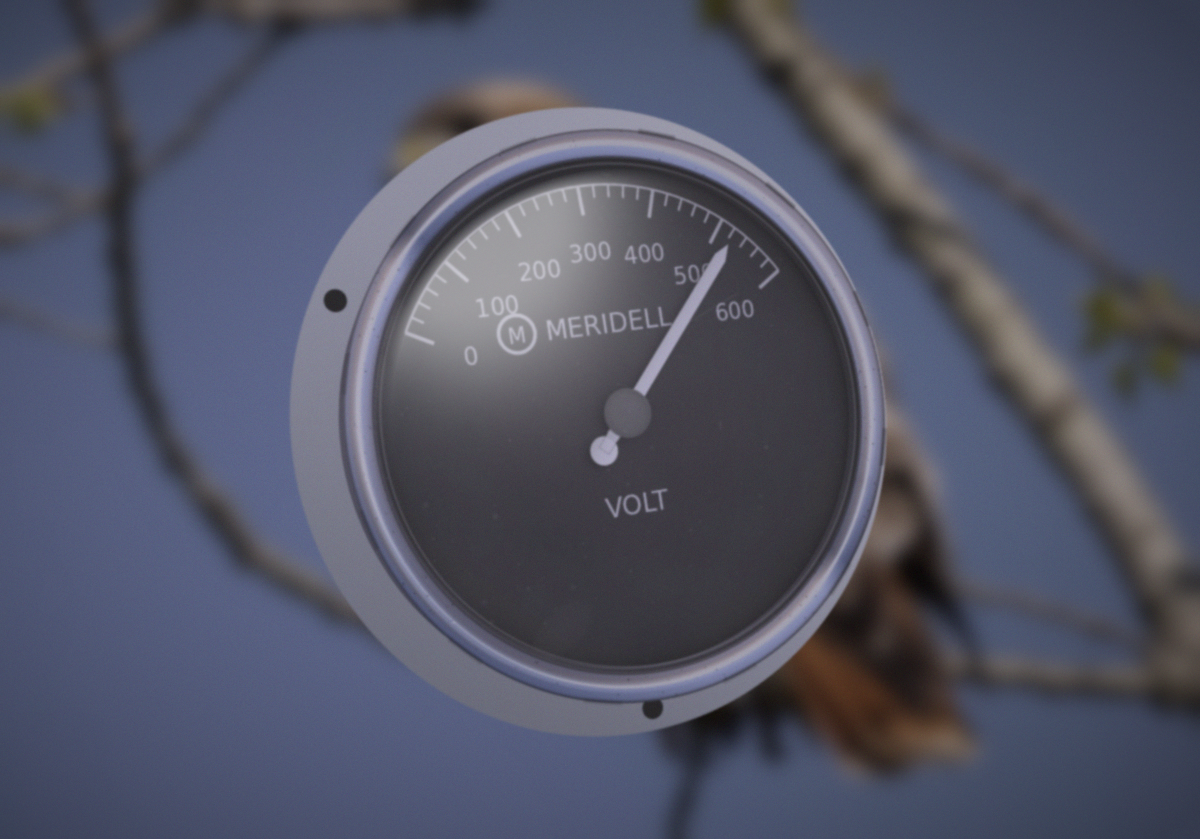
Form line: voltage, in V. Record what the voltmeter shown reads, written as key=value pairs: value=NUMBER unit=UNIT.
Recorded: value=520 unit=V
